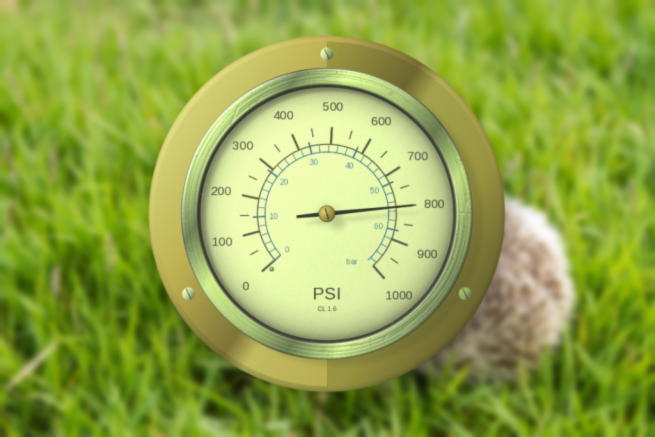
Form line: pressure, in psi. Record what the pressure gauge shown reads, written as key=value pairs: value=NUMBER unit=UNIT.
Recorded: value=800 unit=psi
